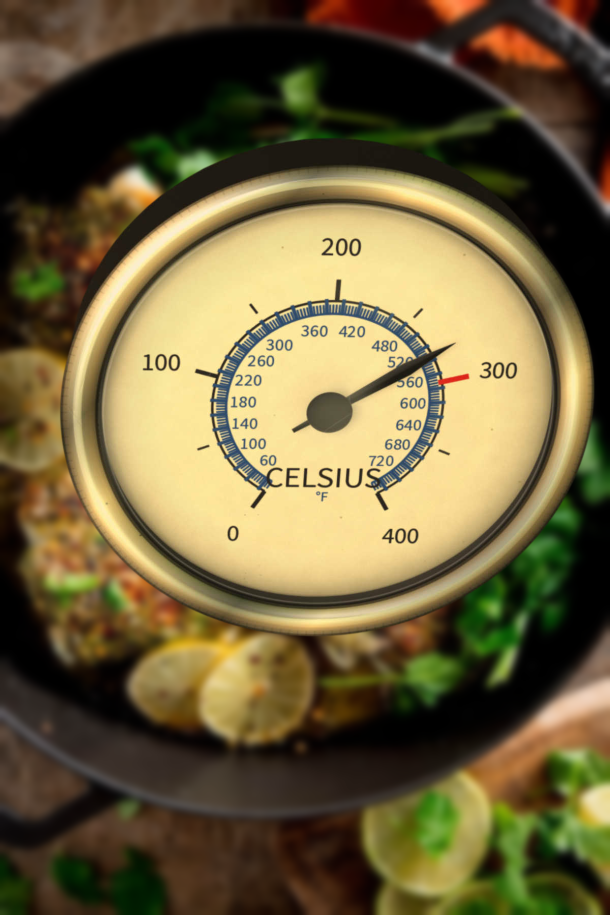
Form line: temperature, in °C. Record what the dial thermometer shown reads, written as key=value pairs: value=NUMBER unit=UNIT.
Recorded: value=275 unit=°C
